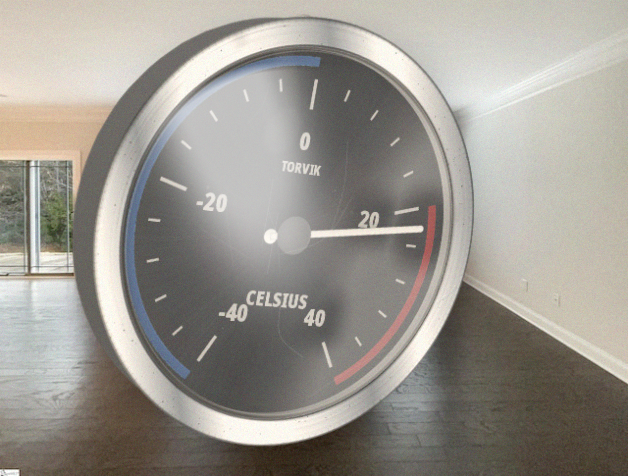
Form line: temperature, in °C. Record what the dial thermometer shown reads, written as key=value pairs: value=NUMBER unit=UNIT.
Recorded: value=22 unit=°C
